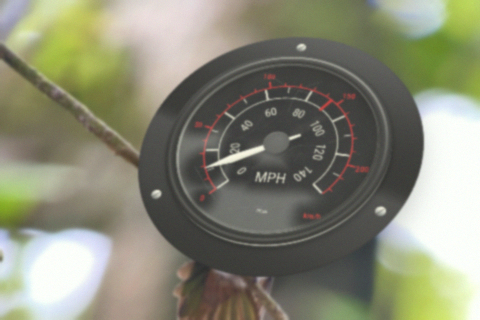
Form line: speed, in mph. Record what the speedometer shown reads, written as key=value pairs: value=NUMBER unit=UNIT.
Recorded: value=10 unit=mph
